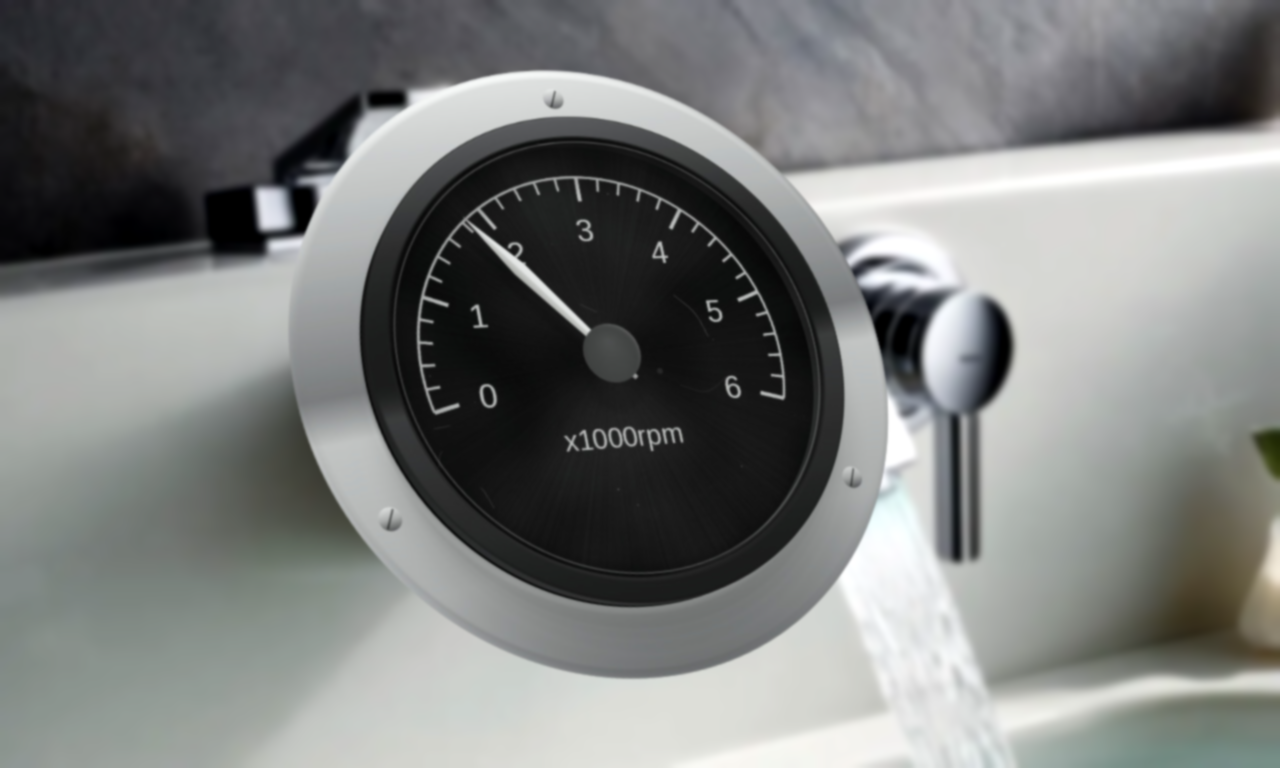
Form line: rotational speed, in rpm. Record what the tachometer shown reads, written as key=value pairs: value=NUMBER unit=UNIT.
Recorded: value=1800 unit=rpm
